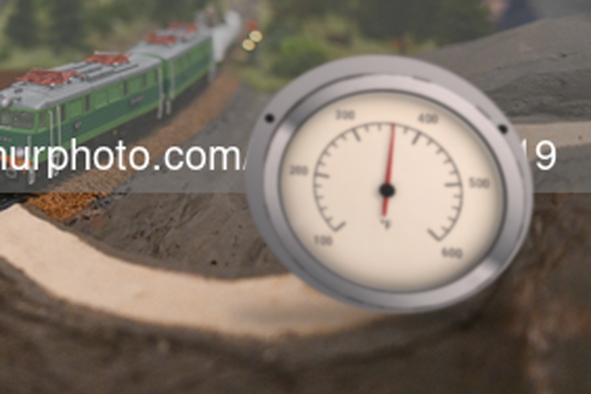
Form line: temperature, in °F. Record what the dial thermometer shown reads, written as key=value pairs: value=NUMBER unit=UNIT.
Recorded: value=360 unit=°F
